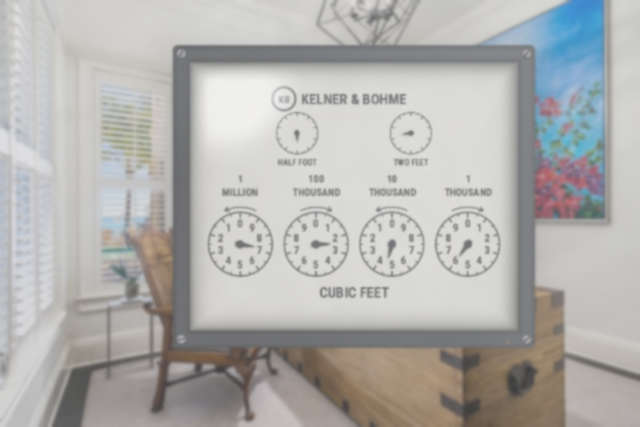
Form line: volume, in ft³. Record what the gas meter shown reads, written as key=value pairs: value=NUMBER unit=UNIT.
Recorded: value=724600 unit=ft³
